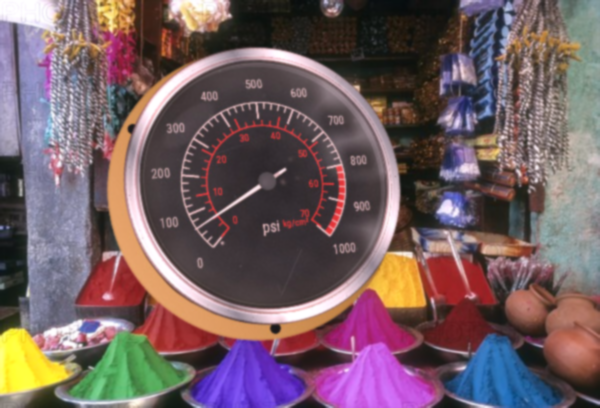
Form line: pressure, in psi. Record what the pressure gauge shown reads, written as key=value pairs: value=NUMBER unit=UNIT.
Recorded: value=60 unit=psi
